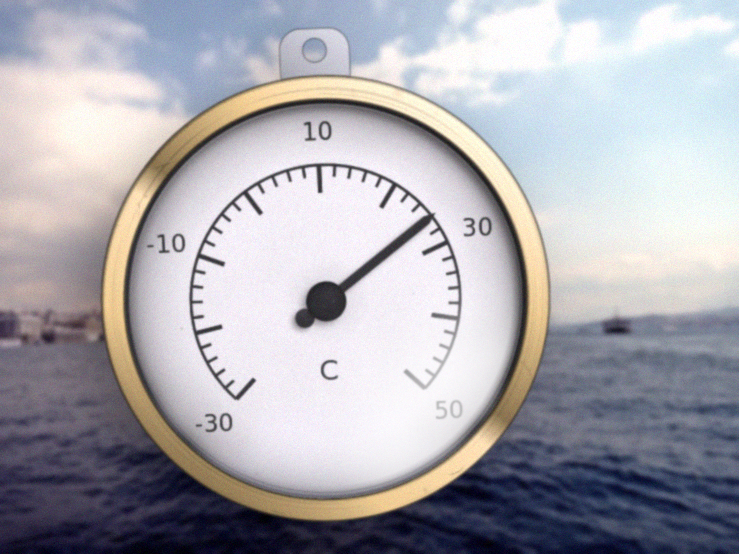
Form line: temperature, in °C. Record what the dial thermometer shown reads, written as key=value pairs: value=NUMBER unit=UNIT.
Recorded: value=26 unit=°C
